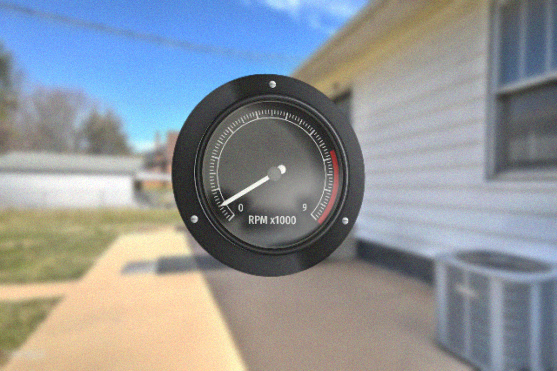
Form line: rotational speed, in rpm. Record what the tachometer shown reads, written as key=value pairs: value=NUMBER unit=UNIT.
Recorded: value=500 unit=rpm
